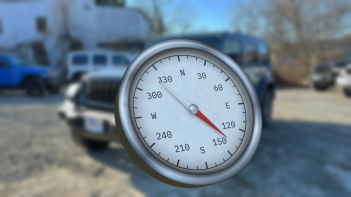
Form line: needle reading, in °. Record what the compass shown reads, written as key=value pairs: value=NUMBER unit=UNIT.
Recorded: value=140 unit=°
